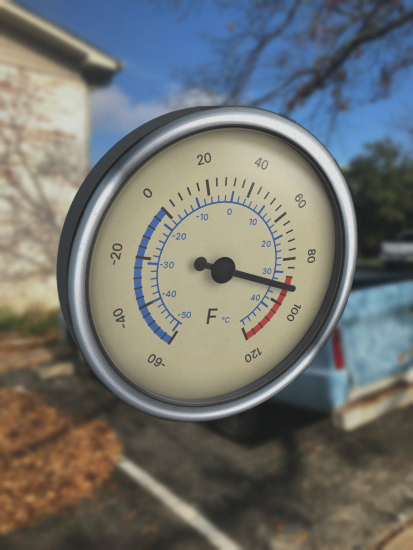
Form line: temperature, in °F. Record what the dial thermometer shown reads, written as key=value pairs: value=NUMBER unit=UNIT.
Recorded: value=92 unit=°F
